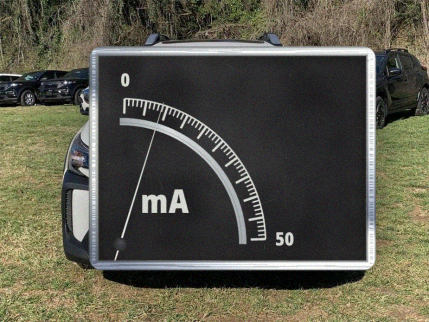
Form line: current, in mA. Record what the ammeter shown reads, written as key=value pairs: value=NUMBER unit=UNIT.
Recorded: value=9 unit=mA
